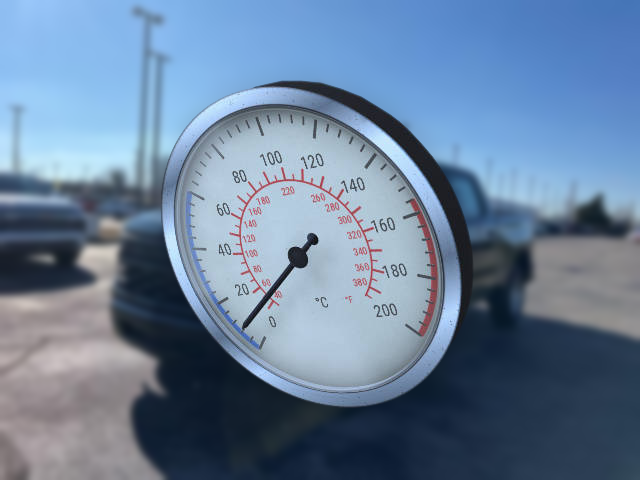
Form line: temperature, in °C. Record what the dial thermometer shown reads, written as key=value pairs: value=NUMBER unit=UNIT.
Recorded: value=8 unit=°C
